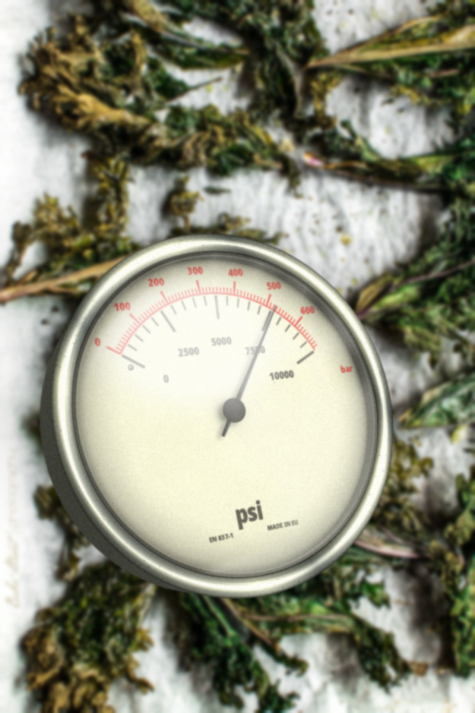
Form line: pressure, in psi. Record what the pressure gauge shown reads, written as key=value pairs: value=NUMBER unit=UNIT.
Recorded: value=7500 unit=psi
